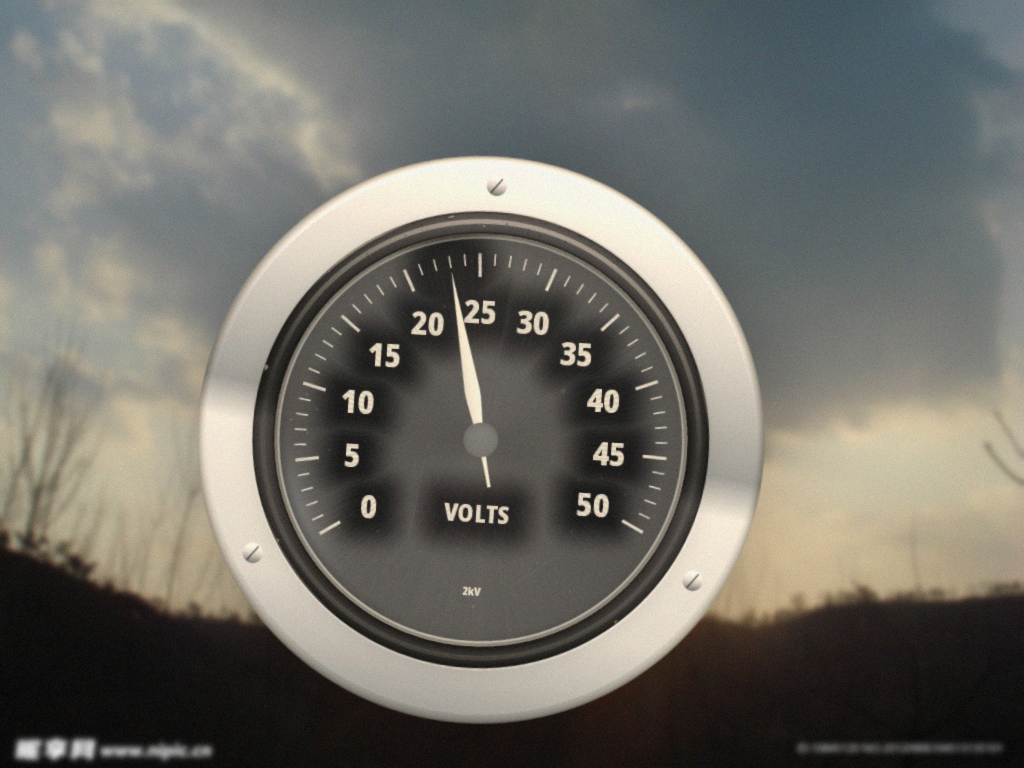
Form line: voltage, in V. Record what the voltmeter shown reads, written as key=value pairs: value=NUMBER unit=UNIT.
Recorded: value=23 unit=V
